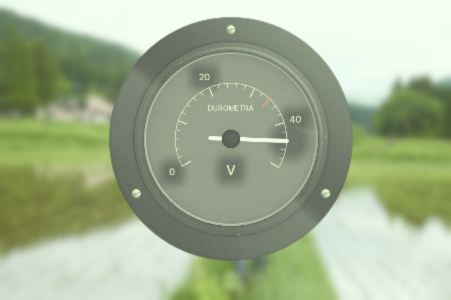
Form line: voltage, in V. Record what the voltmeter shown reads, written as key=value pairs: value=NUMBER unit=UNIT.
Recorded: value=44 unit=V
